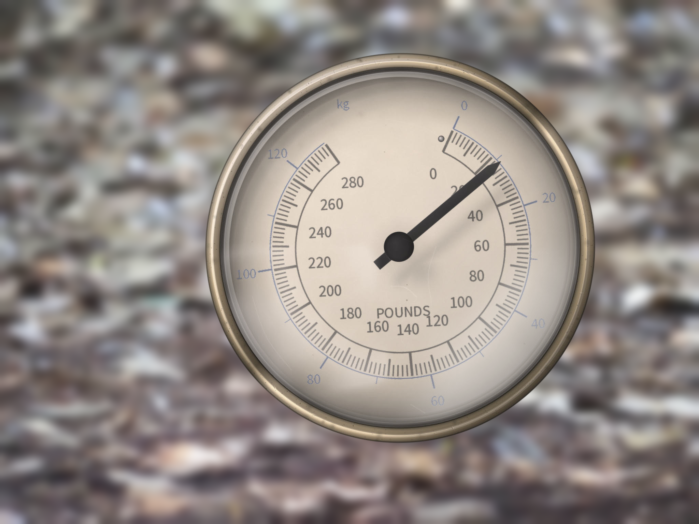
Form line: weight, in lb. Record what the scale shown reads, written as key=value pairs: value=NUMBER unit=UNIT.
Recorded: value=24 unit=lb
